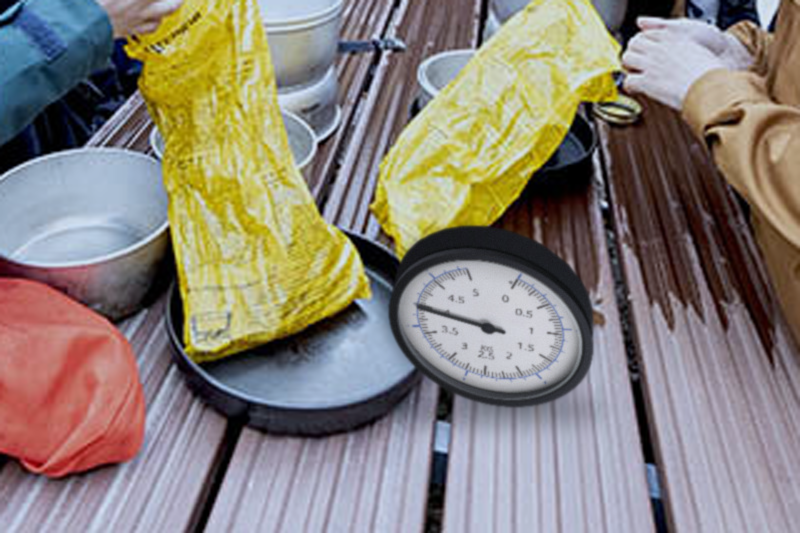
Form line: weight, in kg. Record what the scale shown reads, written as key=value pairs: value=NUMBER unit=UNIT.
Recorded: value=4 unit=kg
